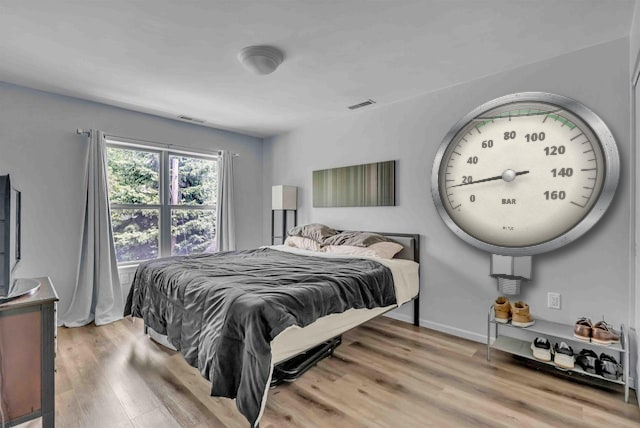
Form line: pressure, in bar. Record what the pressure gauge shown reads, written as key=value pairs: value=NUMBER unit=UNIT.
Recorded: value=15 unit=bar
